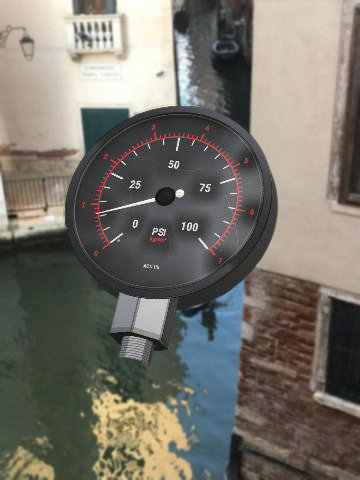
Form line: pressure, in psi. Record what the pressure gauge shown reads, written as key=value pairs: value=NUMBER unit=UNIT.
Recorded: value=10 unit=psi
